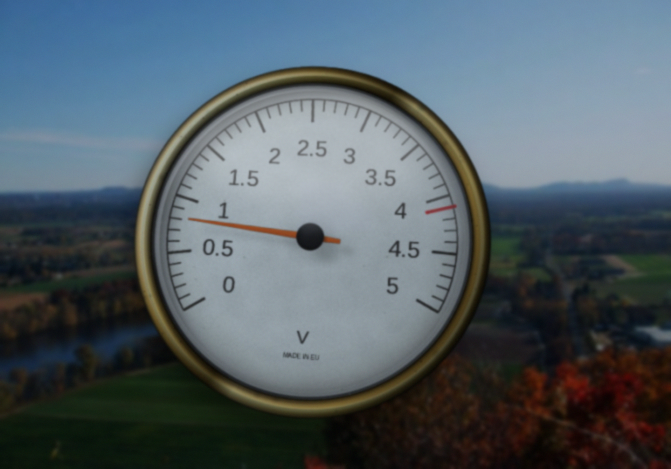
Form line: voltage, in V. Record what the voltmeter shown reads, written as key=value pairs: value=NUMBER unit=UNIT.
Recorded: value=0.8 unit=V
